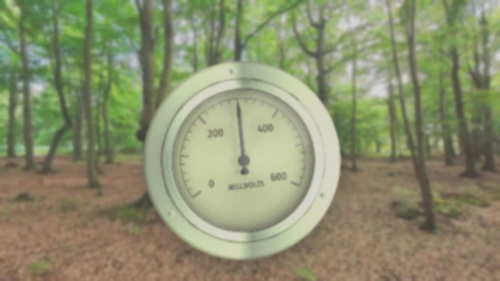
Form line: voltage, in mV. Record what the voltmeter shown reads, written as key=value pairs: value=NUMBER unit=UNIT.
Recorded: value=300 unit=mV
